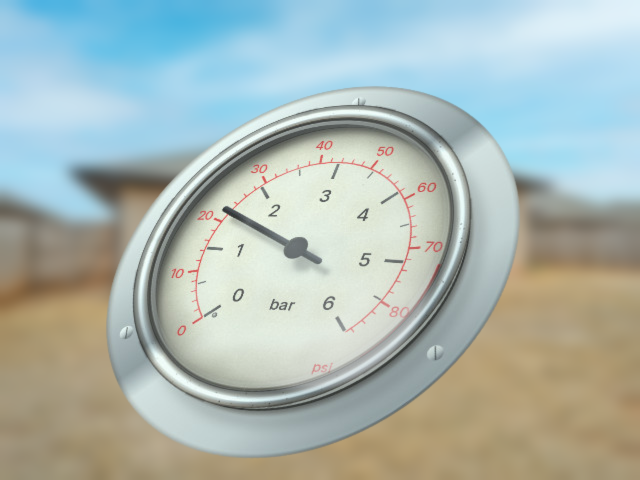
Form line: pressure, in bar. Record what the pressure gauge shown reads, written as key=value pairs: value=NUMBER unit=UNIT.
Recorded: value=1.5 unit=bar
